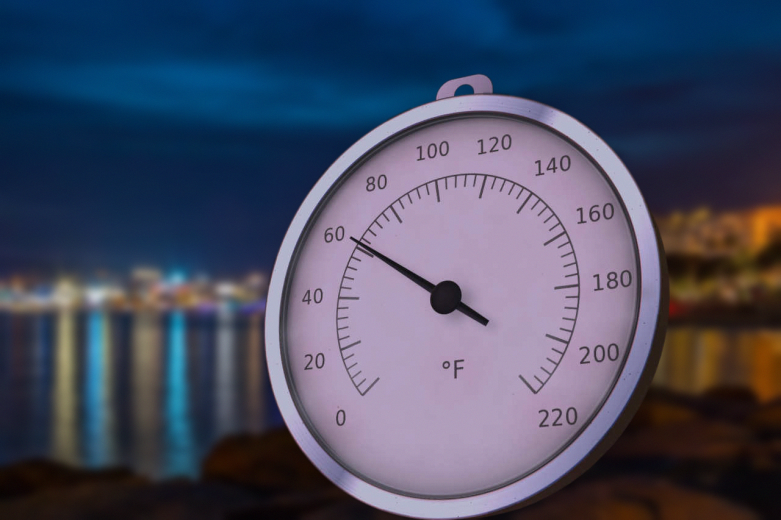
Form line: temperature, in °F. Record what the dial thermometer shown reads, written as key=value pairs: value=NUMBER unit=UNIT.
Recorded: value=62 unit=°F
